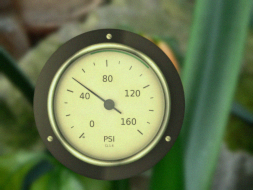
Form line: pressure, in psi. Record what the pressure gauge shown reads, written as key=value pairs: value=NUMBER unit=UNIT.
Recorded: value=50 unit=psi
